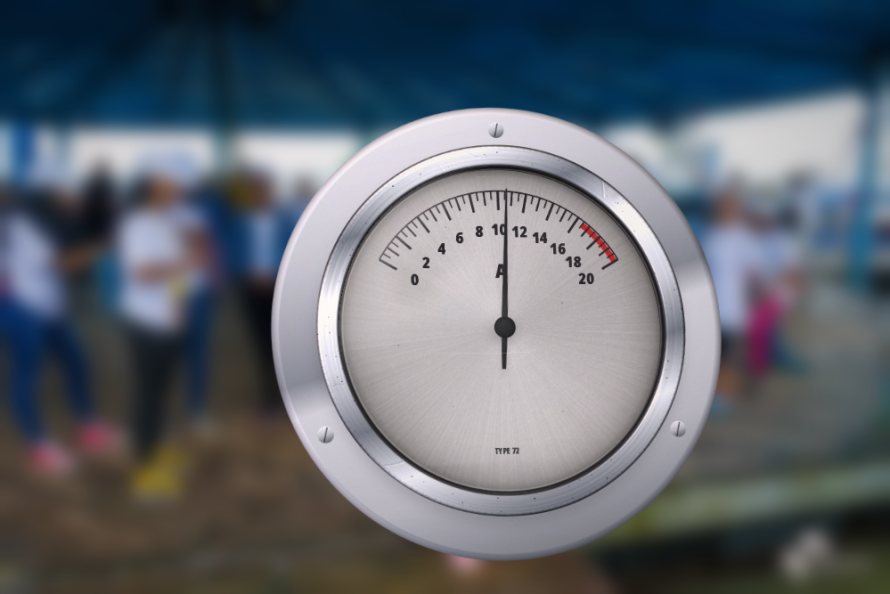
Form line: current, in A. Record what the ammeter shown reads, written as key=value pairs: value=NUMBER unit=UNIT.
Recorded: value=10.5 unit=A
